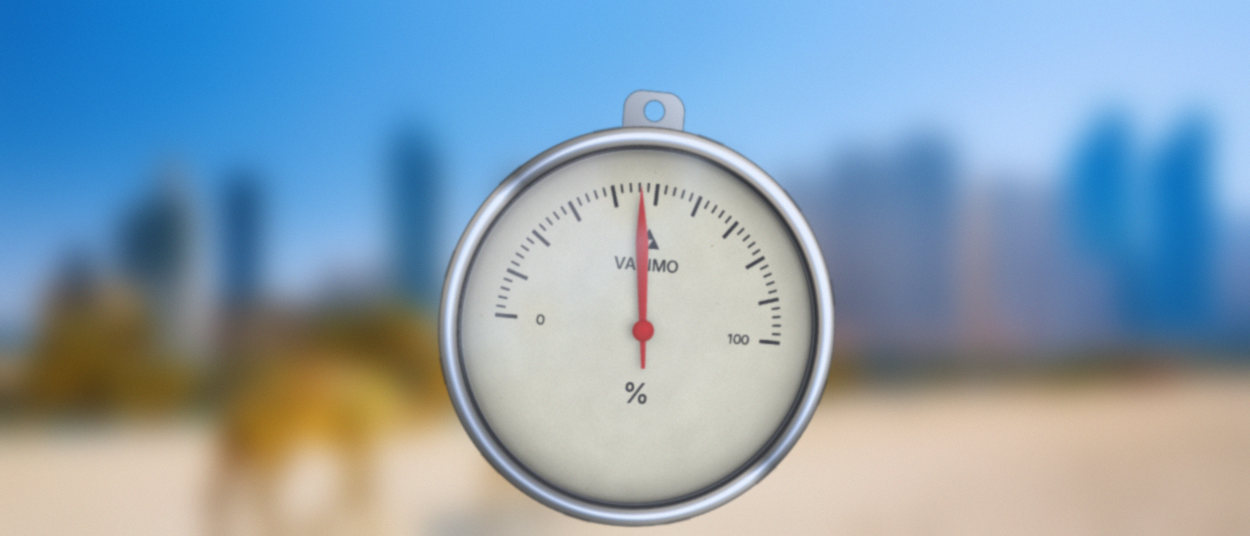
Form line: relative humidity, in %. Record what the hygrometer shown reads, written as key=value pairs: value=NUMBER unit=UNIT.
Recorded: value=46 unit=%
